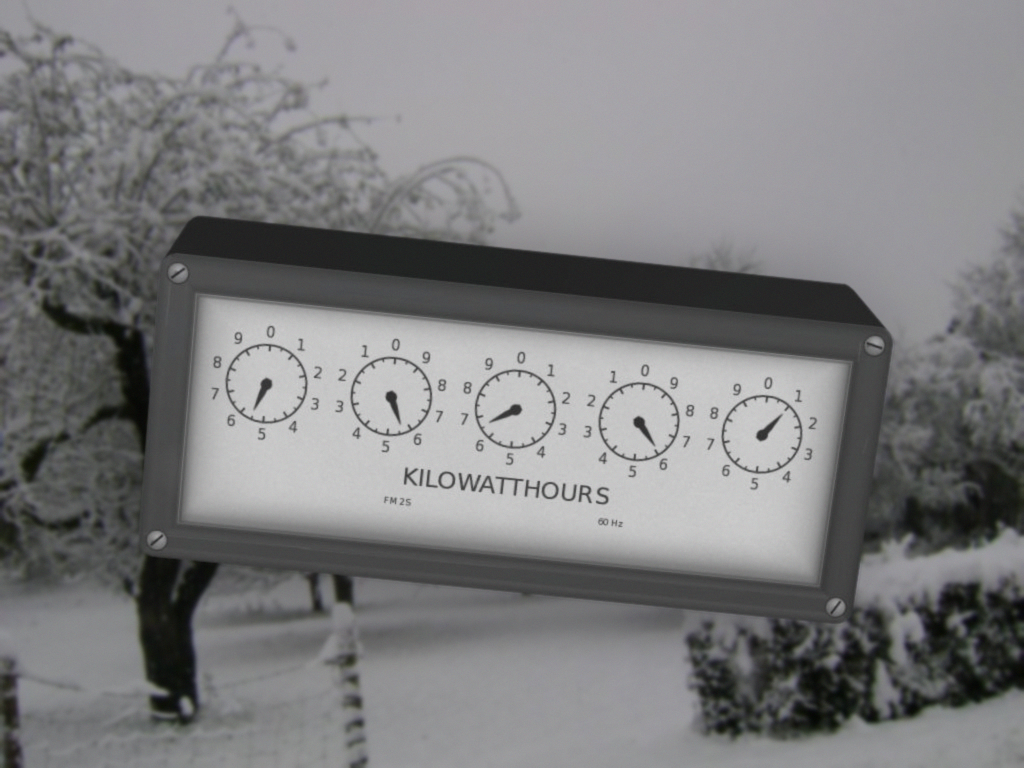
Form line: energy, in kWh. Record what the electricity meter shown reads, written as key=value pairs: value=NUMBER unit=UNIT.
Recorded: value=55661 unit=kWh
